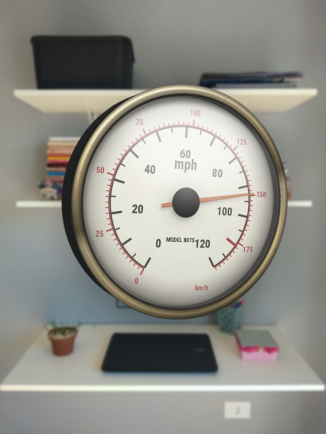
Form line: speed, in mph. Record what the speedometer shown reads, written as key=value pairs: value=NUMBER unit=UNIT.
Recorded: value=92.5 unit=mph
